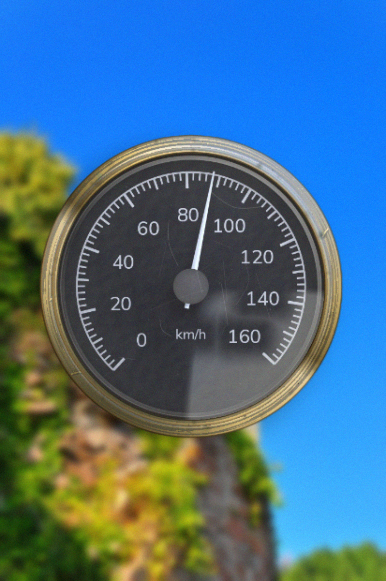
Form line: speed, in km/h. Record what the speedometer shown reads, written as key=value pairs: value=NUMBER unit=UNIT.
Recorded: value=88 unit=km/h
